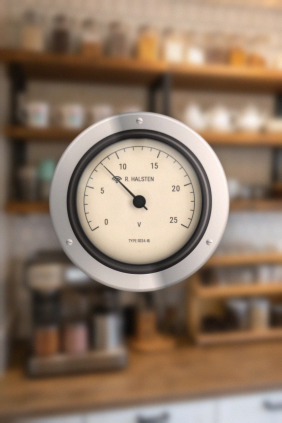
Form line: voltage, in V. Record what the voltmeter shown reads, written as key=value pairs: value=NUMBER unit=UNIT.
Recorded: value=8 unit=V
